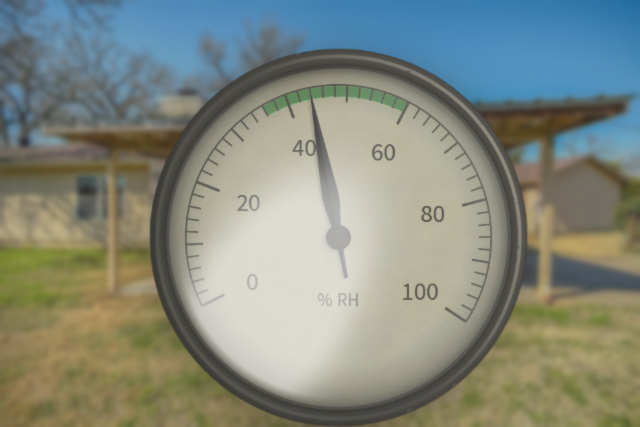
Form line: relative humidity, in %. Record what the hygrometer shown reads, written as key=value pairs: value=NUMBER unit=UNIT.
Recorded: value=44 unit=%
